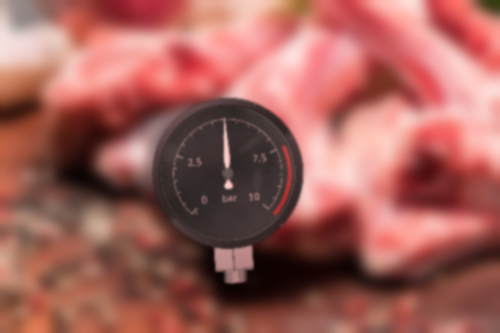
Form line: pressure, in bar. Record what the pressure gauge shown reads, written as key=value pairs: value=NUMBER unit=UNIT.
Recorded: value=5 unit=bar
